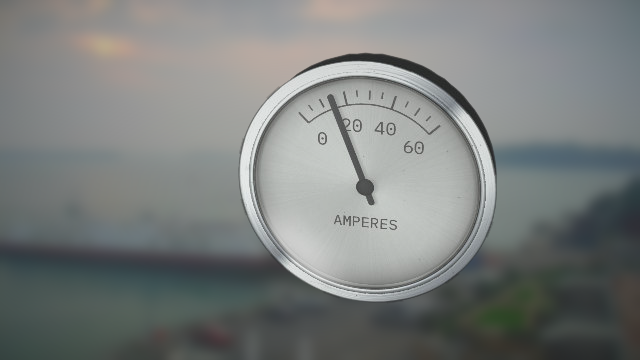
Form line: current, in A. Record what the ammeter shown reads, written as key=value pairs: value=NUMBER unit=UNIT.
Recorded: value=15 unit=A
